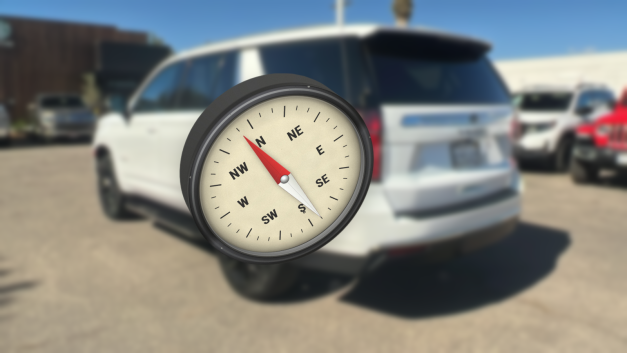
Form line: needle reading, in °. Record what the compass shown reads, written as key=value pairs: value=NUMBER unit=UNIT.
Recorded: value=350 unit=°
